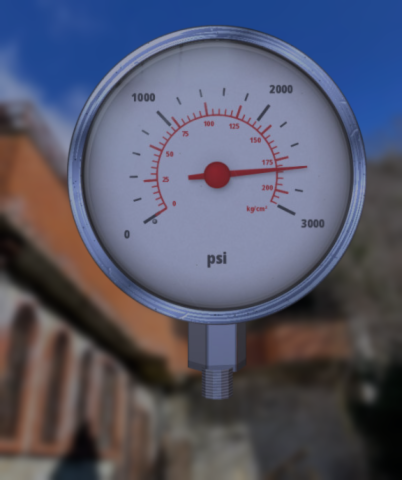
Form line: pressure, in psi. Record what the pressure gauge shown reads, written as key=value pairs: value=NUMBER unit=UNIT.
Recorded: value=2600 unit=psi
